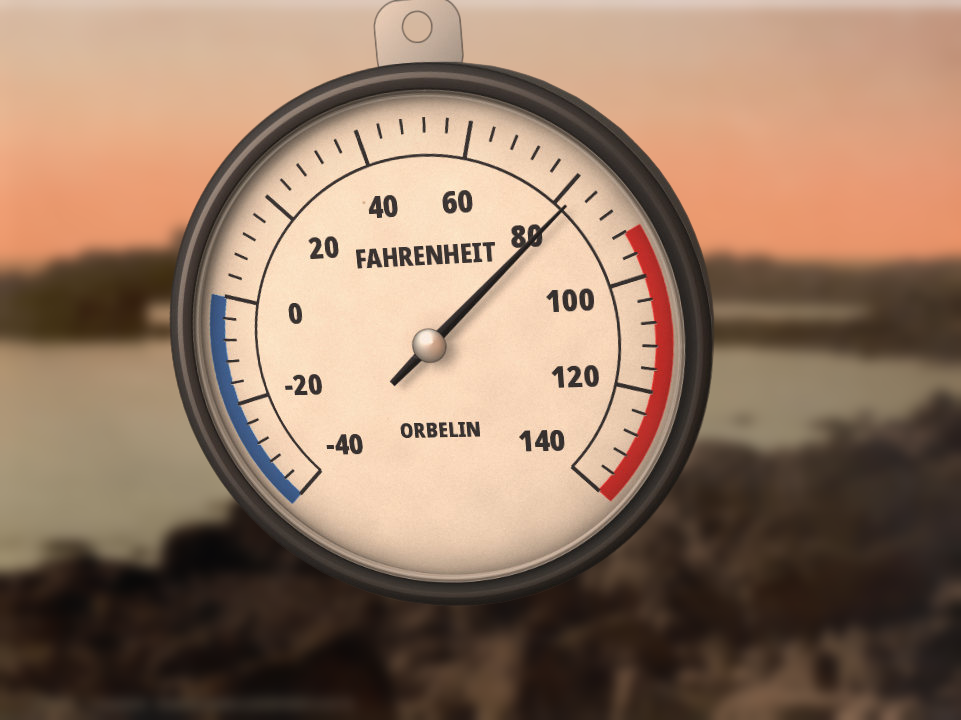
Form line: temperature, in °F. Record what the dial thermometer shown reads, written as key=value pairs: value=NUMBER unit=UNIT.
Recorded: value=82 unit=°F
